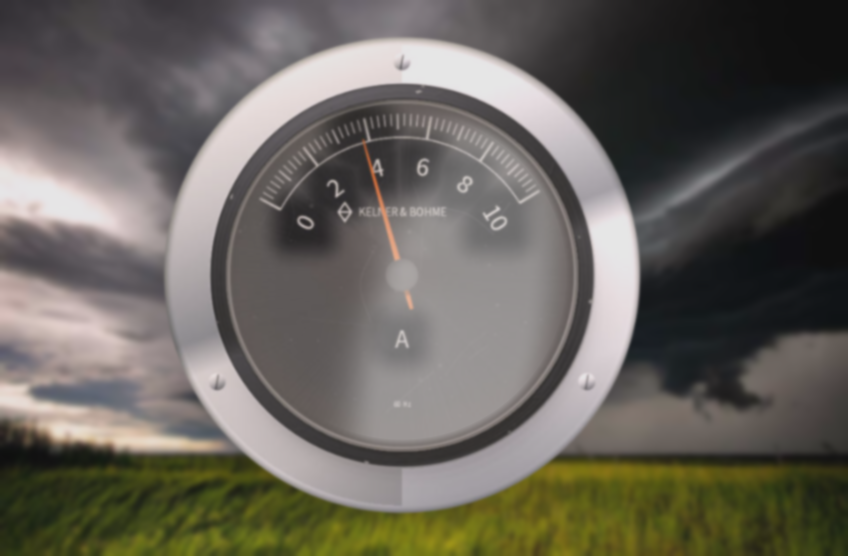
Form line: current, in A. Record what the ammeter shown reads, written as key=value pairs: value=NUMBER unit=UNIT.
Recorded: value=3.8 unit=A
